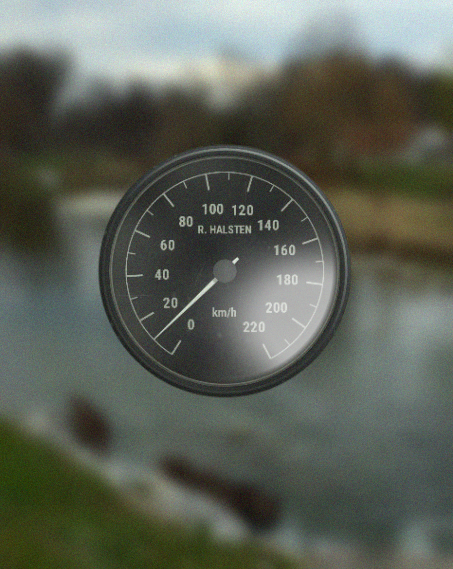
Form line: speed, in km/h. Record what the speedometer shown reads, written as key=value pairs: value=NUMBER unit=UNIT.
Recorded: value=10 unit=km/h
